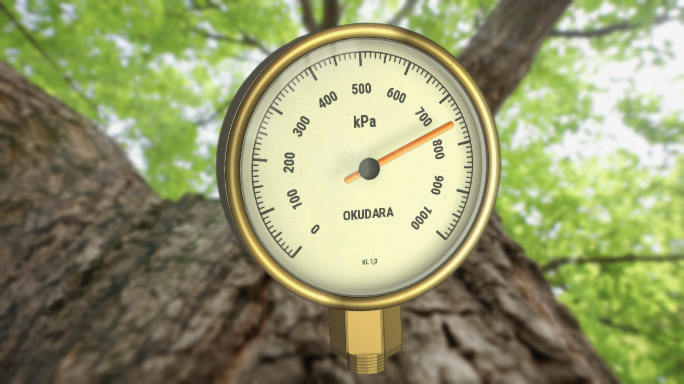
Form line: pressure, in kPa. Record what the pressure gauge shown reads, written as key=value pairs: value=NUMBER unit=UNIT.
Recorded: value=750 unit=kPa
